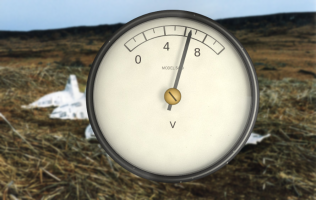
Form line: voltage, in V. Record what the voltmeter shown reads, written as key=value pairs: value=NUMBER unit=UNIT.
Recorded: value=6.5 unit=V
